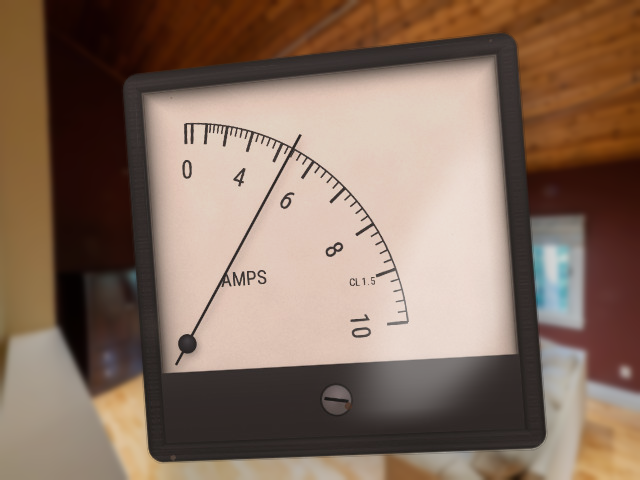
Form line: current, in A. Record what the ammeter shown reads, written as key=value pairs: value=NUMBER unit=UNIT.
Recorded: value=5.4 unit=A
